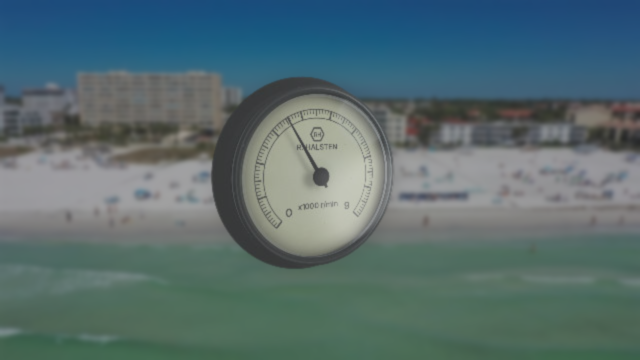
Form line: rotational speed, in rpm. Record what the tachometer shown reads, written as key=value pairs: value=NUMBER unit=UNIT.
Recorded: value=3500 unit=rpm
